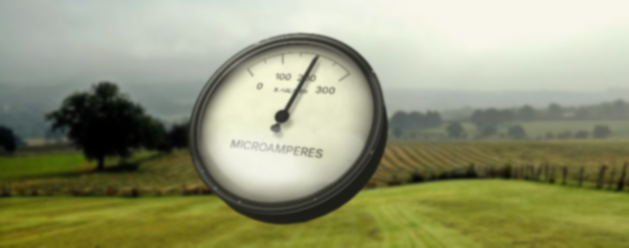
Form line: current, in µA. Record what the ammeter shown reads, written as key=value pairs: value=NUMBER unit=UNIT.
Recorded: value=200 unit=µA
